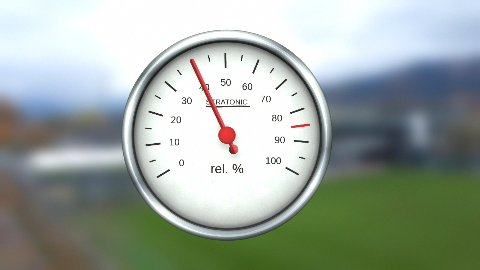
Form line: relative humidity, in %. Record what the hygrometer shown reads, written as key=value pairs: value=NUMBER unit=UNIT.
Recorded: value=40 unit=%
